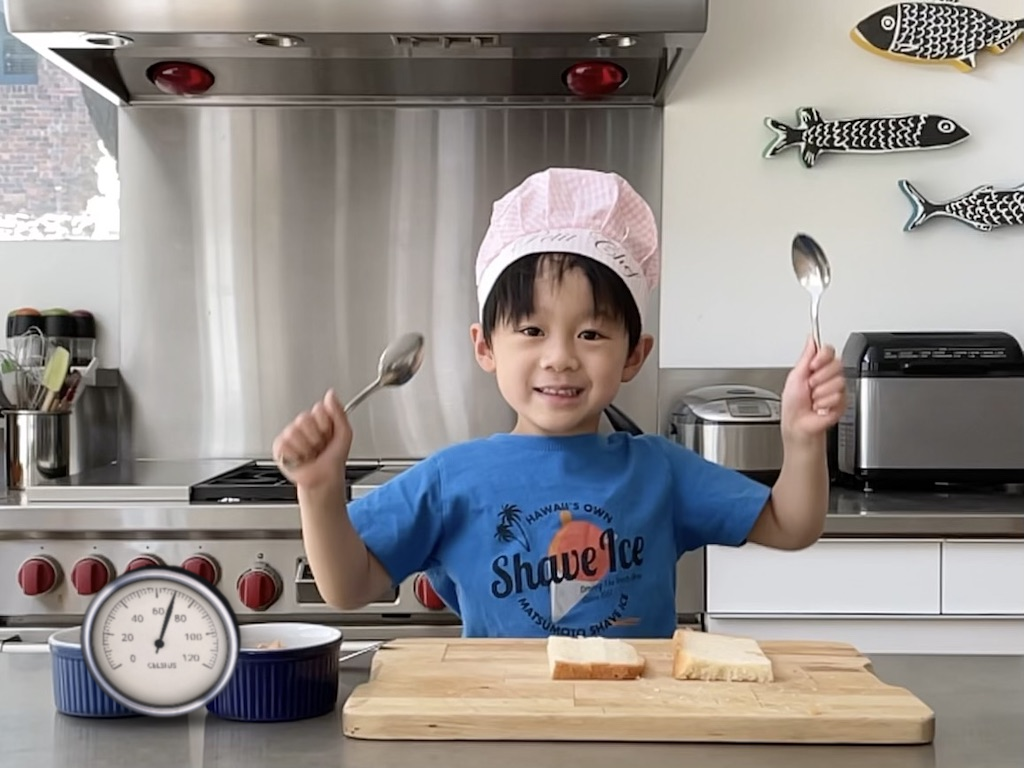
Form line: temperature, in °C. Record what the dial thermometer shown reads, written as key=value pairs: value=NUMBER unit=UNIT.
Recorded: value=70 unit=°C
